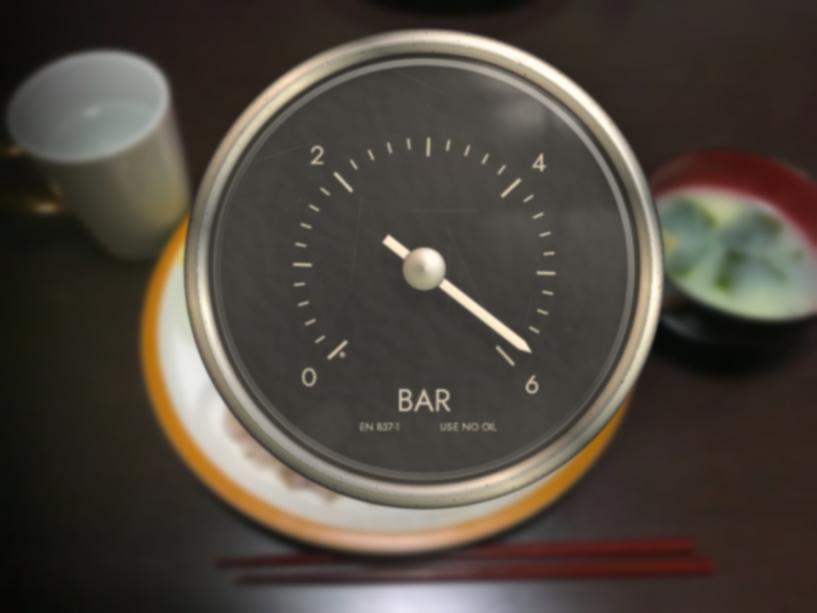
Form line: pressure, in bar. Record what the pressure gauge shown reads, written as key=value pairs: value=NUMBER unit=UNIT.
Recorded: value=5.8 unit=bar
